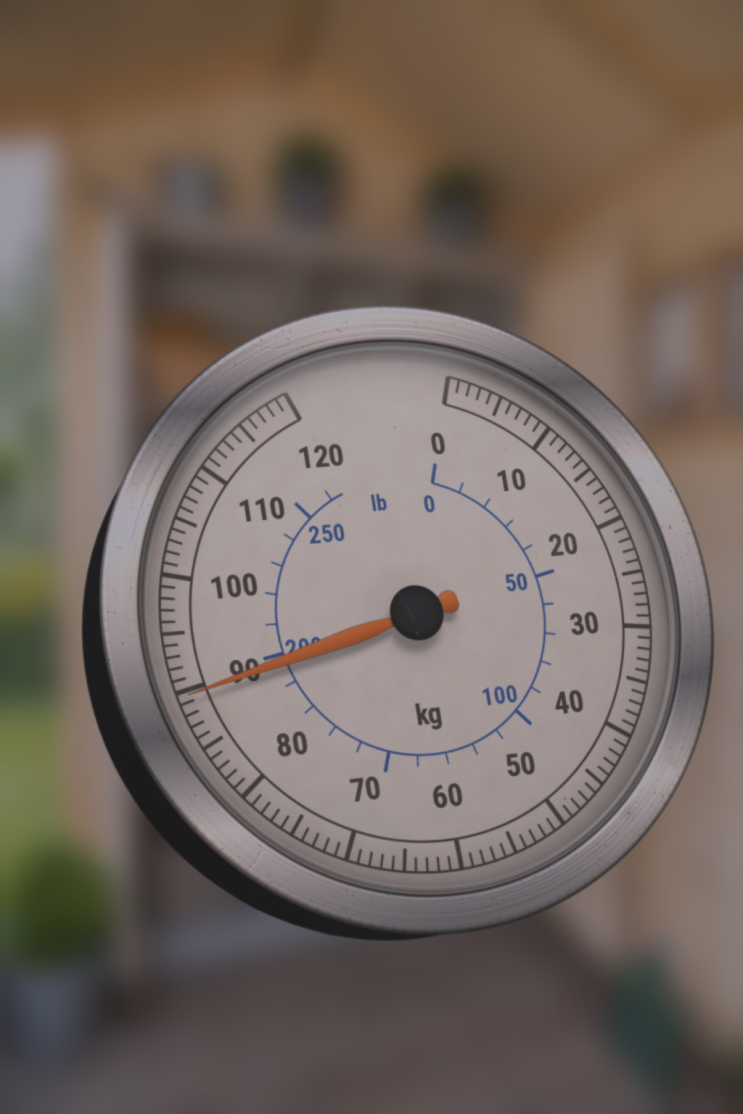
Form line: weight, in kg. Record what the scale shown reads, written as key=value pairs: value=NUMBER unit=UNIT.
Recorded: value=89.5 unit=kg
